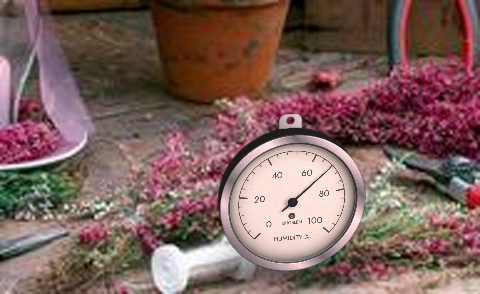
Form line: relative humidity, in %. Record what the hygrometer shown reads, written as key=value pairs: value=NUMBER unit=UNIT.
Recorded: value=68 unit=%
